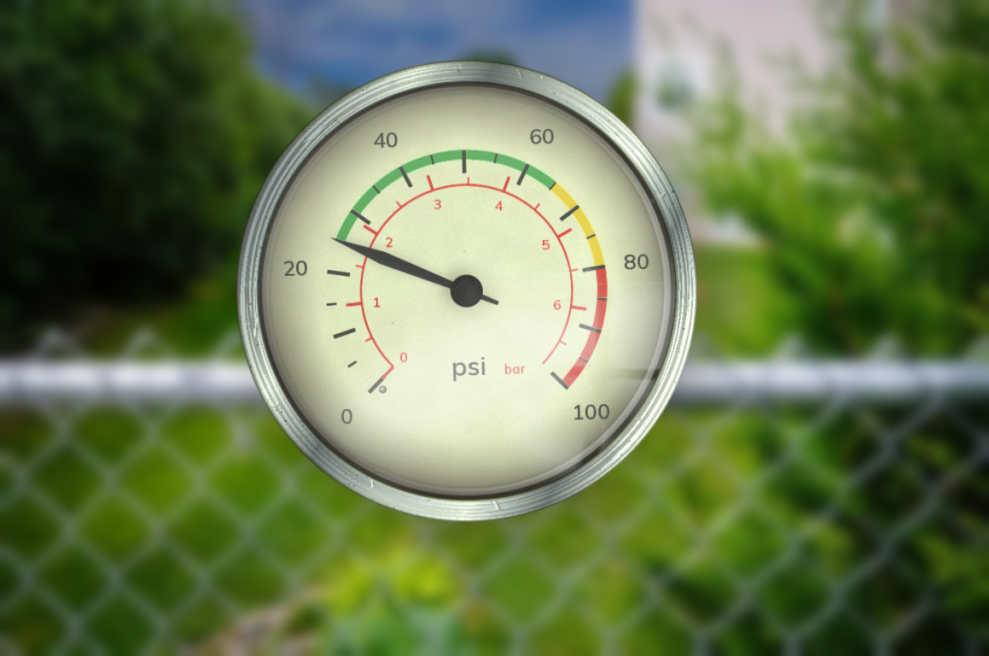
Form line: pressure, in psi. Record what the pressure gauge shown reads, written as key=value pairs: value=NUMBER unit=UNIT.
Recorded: value=25 unit=psi
